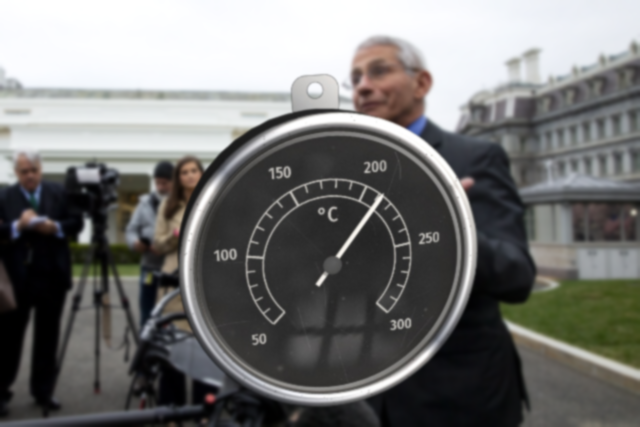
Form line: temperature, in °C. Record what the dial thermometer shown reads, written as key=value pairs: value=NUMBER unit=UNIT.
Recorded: value=210 unit=°C
